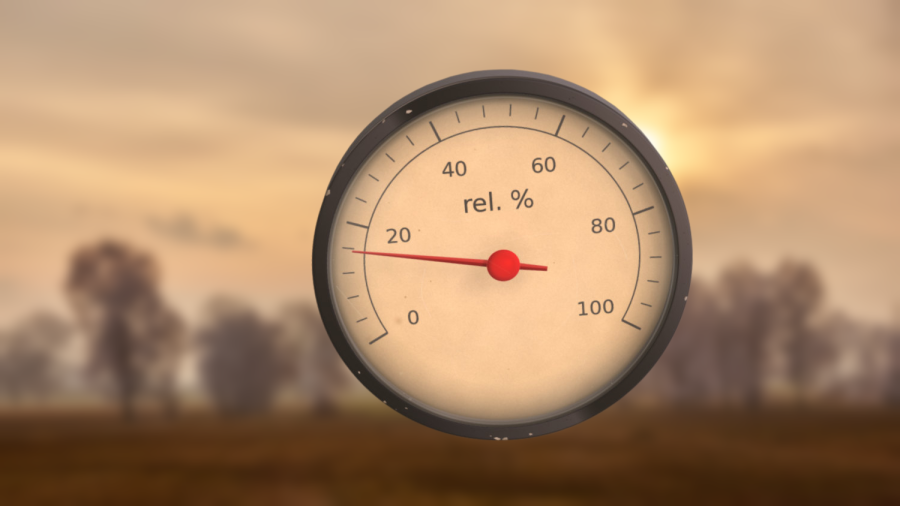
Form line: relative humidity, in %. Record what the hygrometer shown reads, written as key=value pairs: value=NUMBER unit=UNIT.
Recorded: value=16 unit=%
